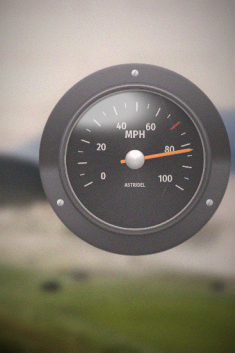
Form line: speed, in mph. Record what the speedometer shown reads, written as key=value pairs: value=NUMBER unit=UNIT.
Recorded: value=82.5 unit=mph
